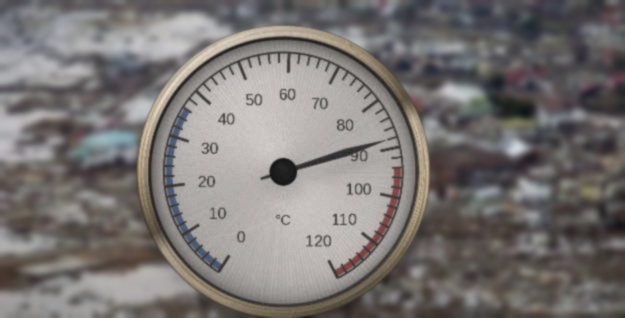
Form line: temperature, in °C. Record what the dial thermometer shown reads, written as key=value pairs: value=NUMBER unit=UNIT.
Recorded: value=88 unit=°C
